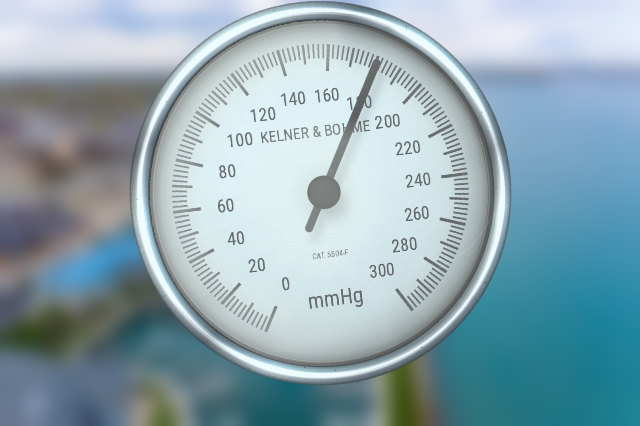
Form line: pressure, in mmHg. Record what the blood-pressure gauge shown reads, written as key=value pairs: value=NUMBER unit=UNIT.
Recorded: value=180 unit=mmHg
